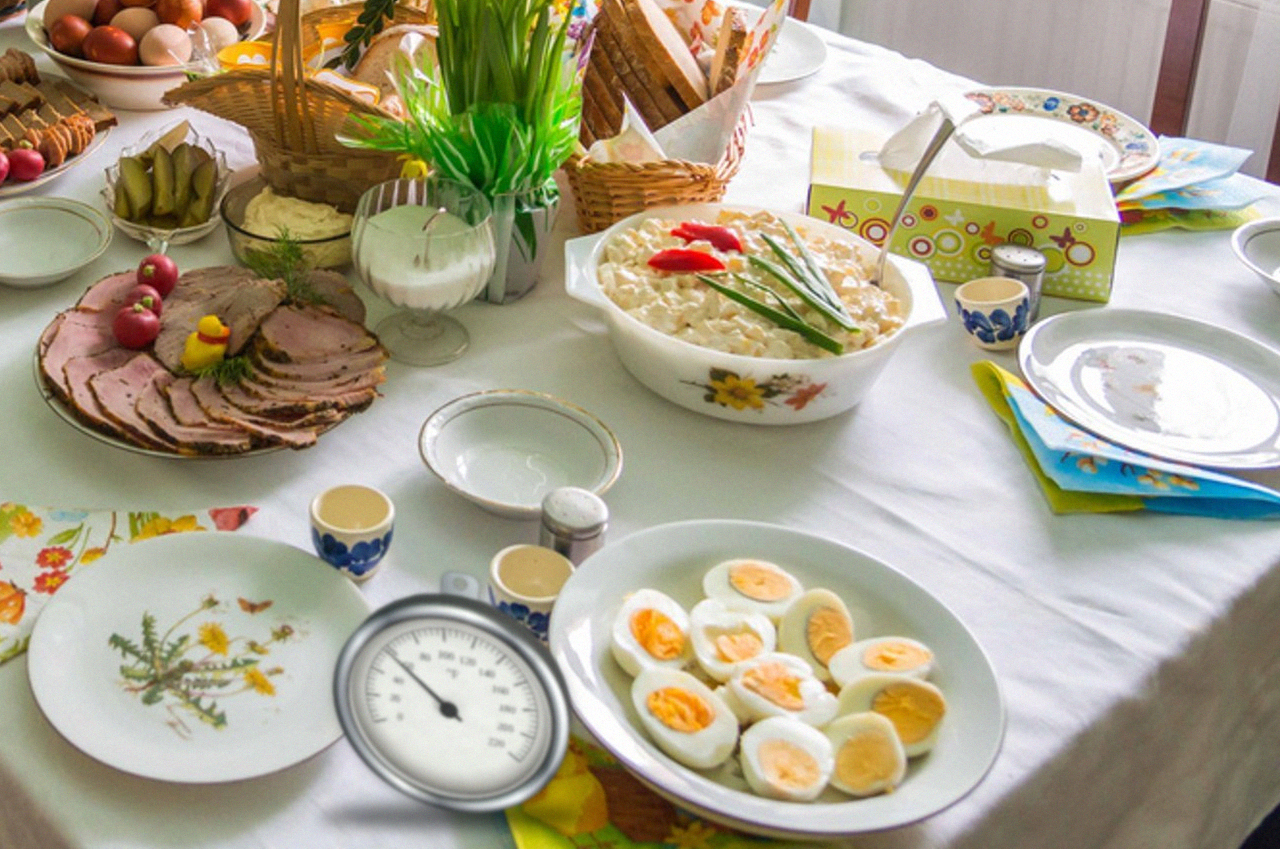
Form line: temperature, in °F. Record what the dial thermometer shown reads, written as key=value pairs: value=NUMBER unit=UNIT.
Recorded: value=60 unit=°F
